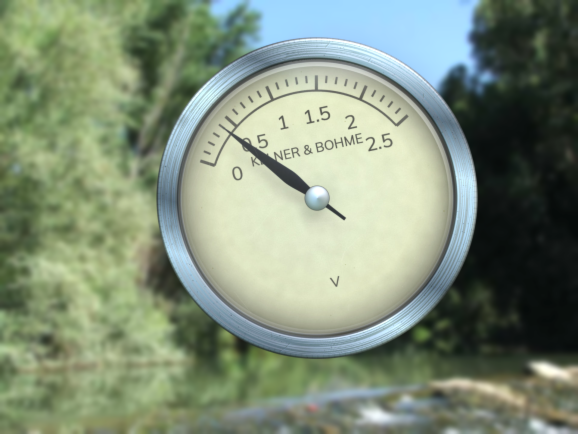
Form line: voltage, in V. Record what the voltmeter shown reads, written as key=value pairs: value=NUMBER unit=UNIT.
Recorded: value=0.4 unit=V
